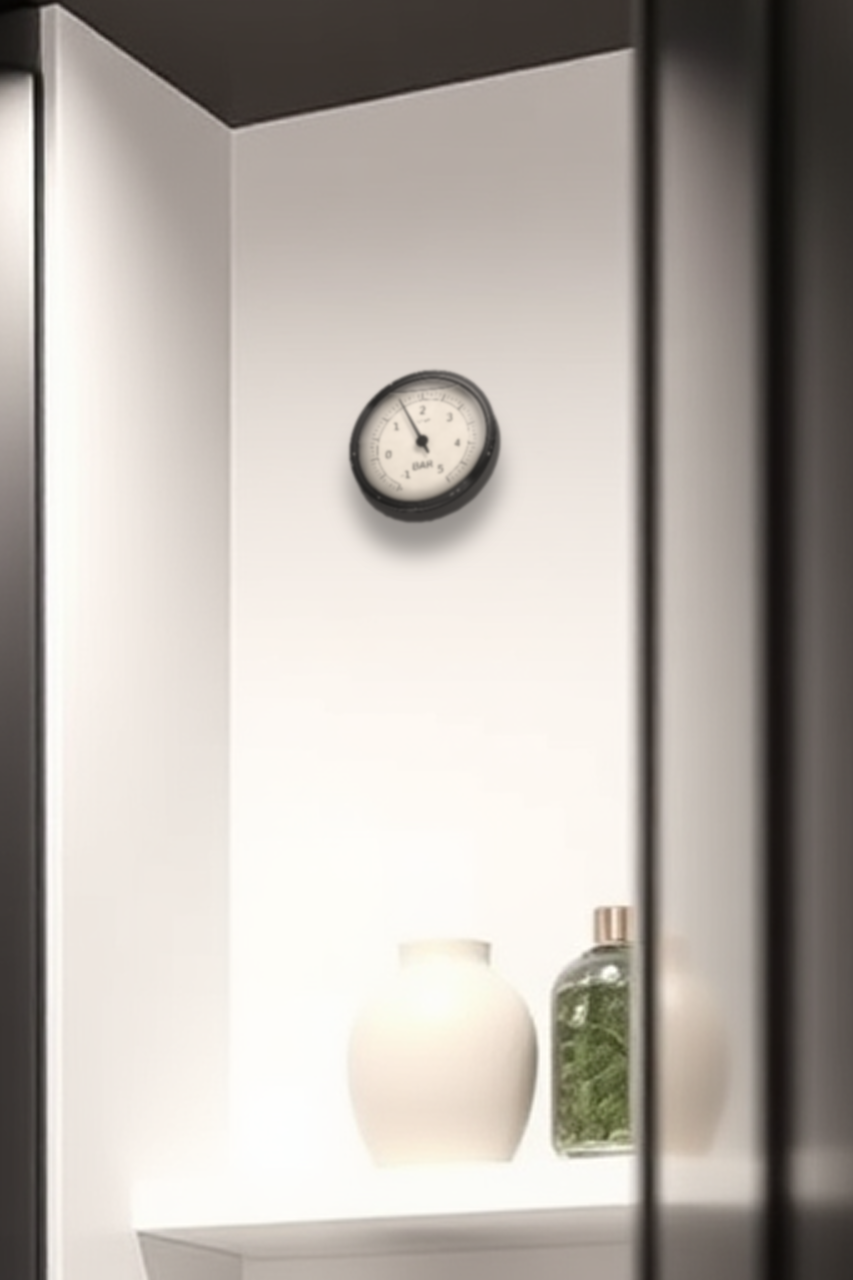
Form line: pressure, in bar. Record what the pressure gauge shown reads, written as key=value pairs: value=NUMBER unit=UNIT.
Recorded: value=1.5 unit=bar
